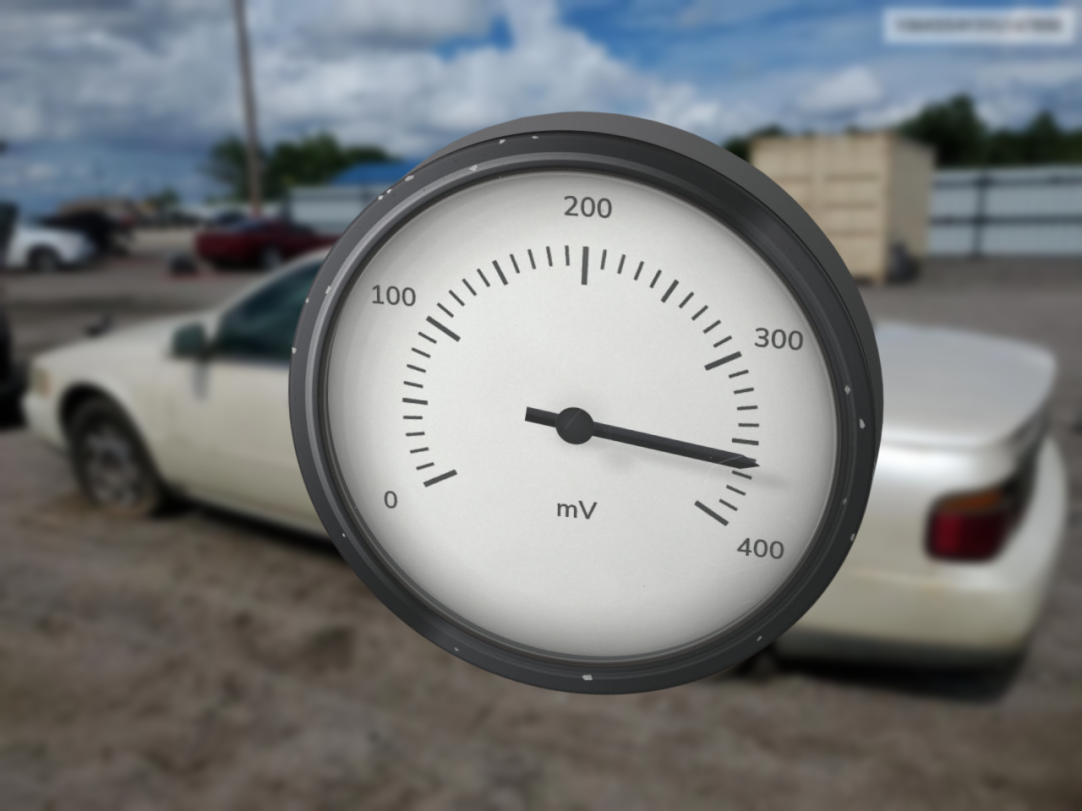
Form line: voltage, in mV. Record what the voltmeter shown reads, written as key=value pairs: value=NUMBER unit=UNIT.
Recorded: value=360 unit=mV
